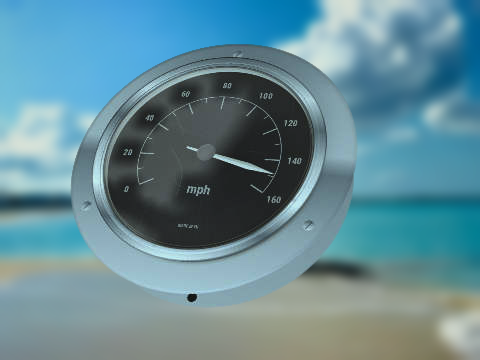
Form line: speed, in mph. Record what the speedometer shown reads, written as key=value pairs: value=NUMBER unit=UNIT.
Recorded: value=150 unit=mph
